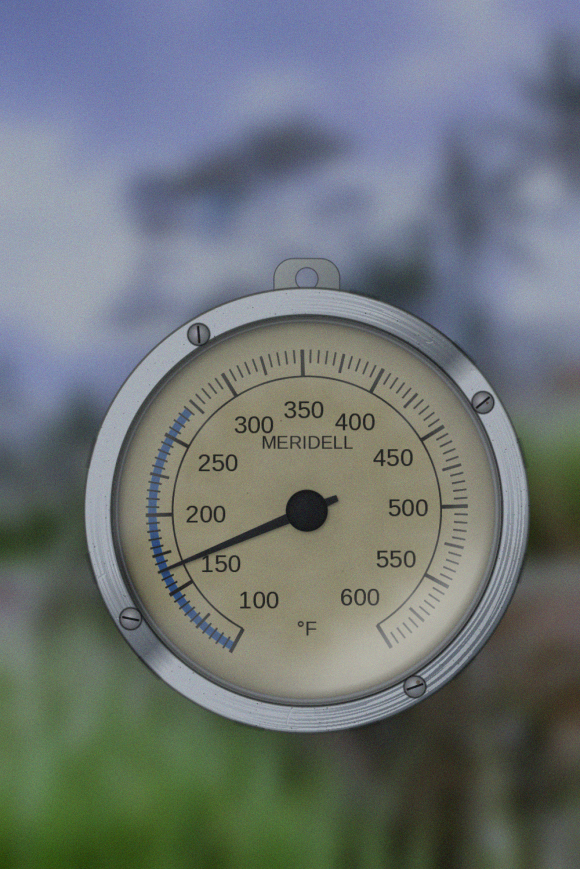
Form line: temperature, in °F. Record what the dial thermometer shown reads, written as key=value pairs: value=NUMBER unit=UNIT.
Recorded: value=165 unit=°F
